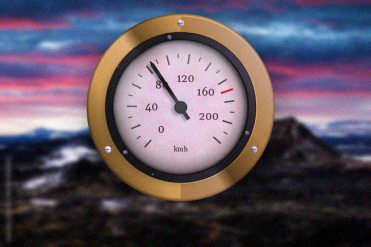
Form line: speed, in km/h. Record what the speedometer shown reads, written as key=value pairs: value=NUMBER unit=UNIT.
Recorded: value=85 unit=km/h
